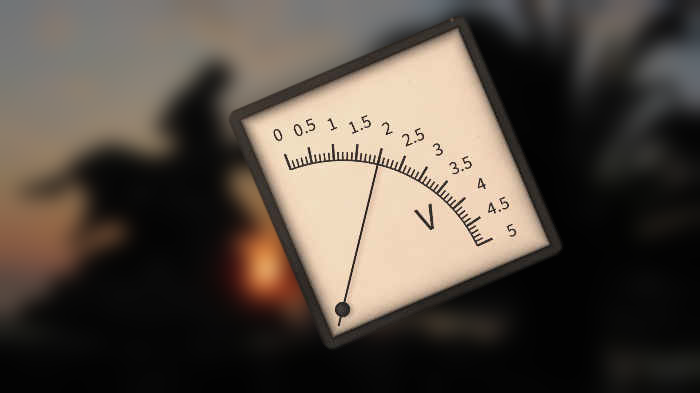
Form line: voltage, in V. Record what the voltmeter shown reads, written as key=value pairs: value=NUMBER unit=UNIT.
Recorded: value=2 unit=V
